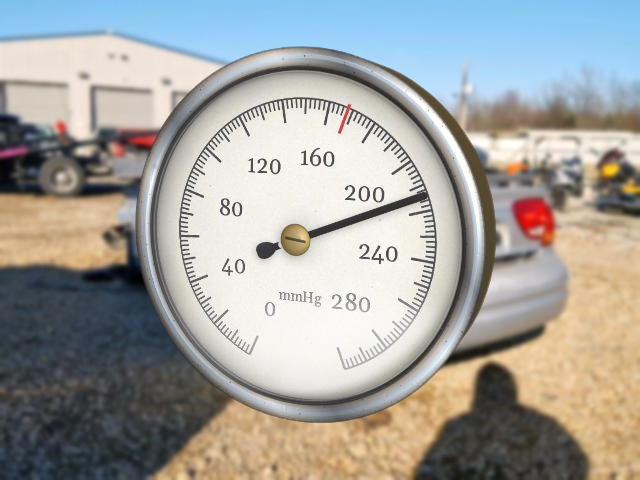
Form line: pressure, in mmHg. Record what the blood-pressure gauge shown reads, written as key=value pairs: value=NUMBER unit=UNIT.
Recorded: value=214 unit=mmHg
